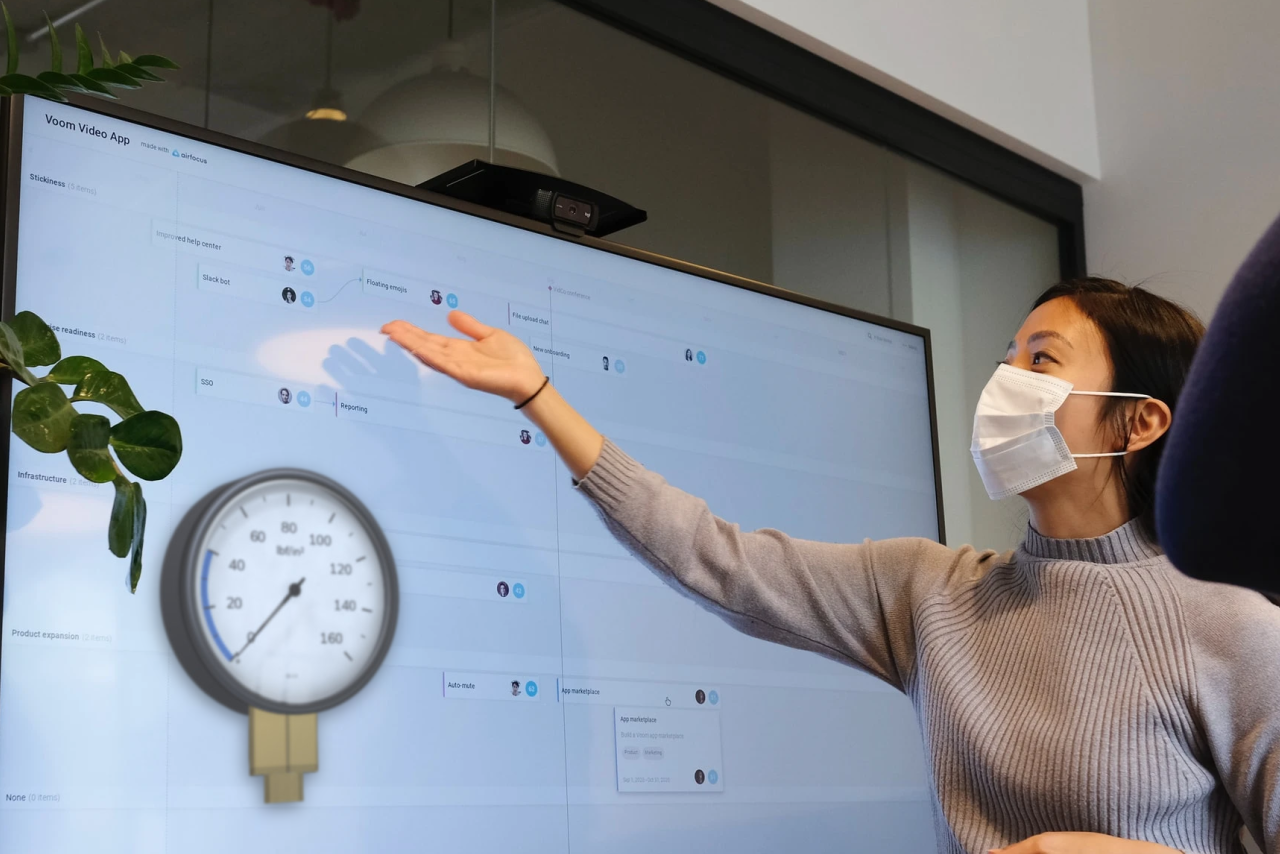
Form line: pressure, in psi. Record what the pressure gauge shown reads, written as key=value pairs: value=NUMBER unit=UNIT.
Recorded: value=0 unit=psi
